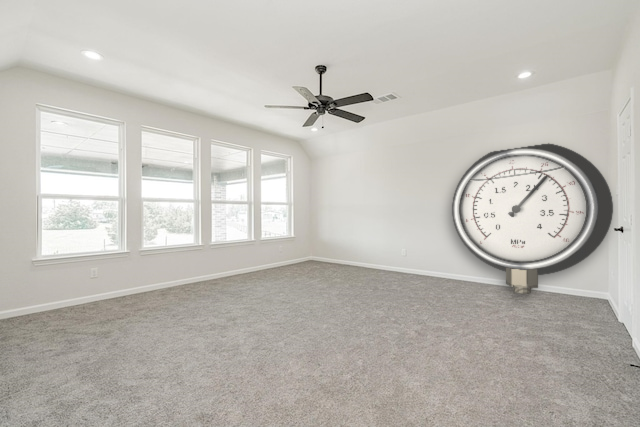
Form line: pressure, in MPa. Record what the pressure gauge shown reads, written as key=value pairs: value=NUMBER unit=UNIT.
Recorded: value=2.6 unit=MPa
